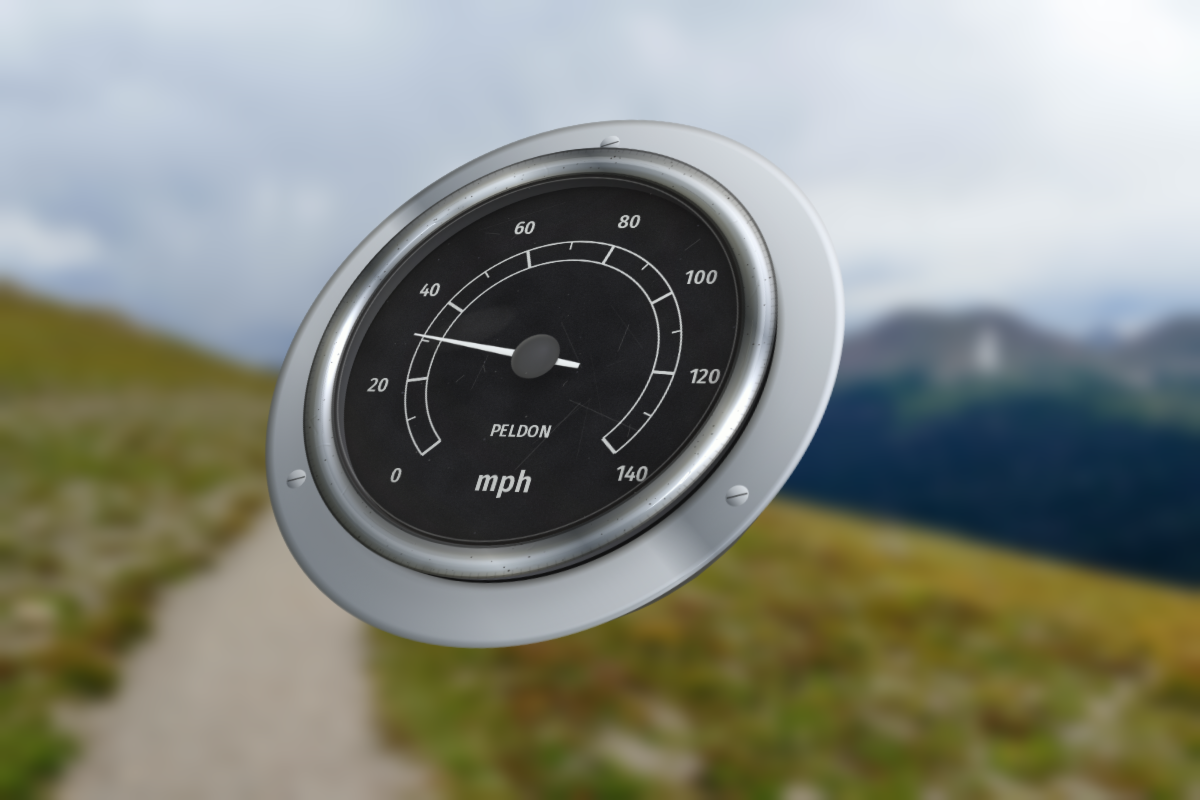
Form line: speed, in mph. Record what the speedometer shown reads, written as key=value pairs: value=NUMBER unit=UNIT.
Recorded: value=30 unit=mph
